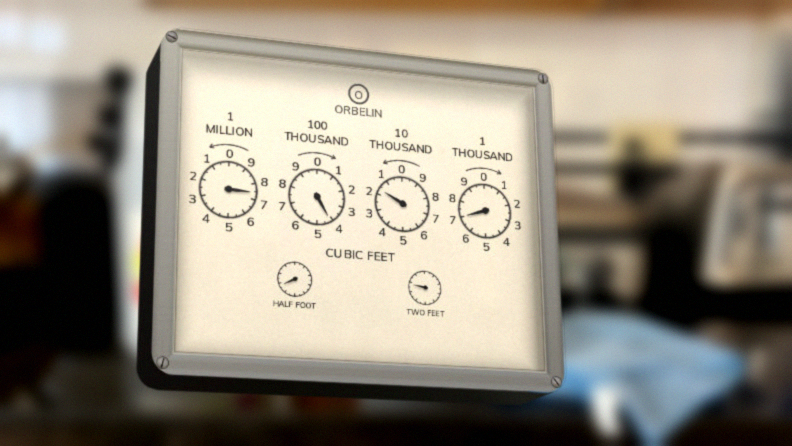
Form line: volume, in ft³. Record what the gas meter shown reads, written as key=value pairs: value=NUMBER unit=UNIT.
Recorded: value=741700 unit=ft³
